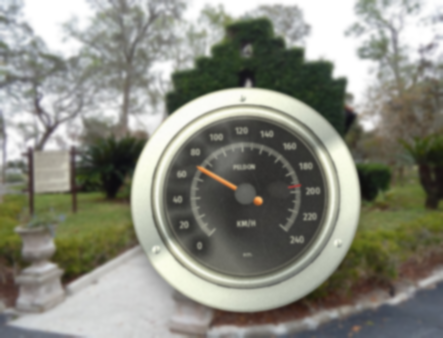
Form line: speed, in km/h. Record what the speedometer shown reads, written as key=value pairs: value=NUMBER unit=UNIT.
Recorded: value=70 unit=km/h
